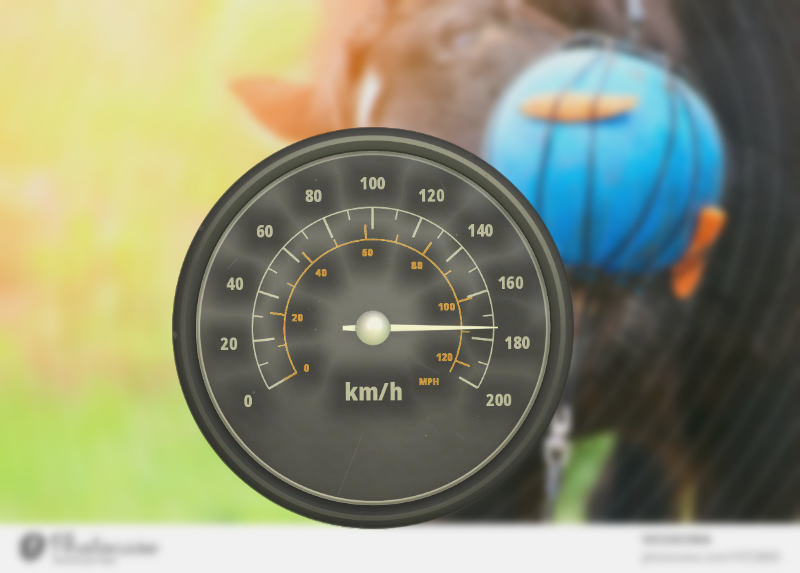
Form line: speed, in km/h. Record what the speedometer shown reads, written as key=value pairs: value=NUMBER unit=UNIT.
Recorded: value=175 unit=km/h
